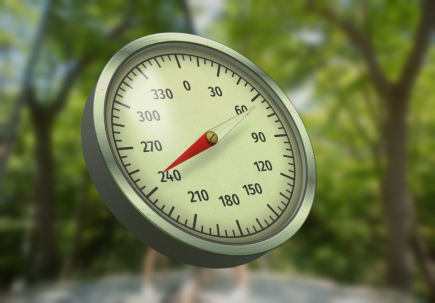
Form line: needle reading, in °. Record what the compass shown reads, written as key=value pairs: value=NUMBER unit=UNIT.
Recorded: value=245 unit=°
